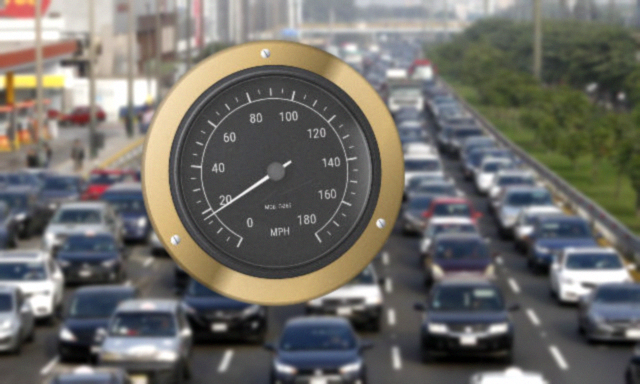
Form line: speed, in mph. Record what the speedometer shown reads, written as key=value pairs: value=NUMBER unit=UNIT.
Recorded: value=17.5 unit=mph
